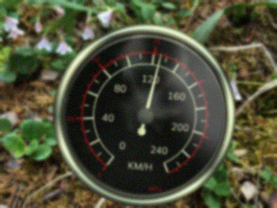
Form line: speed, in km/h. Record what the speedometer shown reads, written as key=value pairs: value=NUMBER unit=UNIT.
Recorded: value=125 unit=km/h
